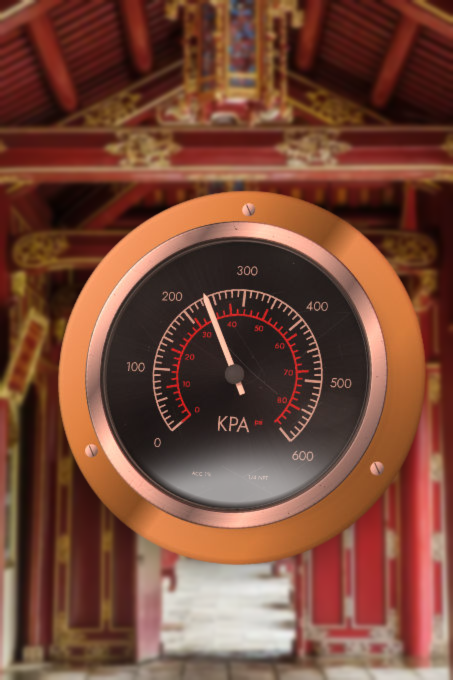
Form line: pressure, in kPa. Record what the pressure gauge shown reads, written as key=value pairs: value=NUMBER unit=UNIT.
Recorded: value=240 unit=kPa
